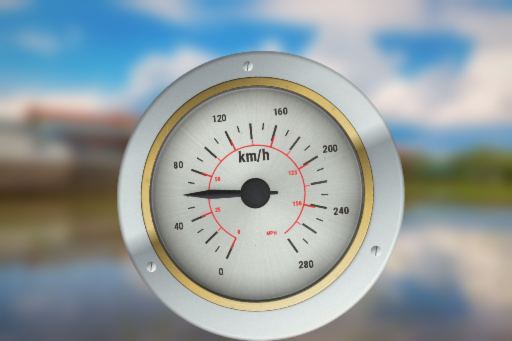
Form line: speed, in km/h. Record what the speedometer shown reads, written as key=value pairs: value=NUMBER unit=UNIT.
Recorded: value=60 unit=km/h
